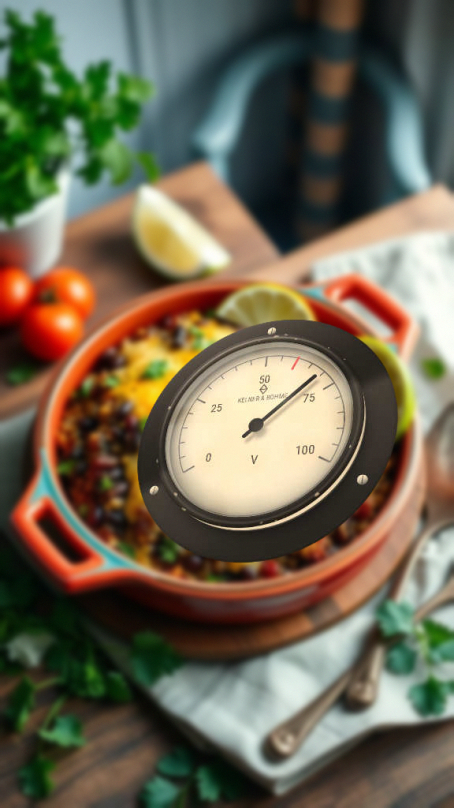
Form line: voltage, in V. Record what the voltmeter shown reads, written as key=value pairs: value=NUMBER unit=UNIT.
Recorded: value=70 unit=V
